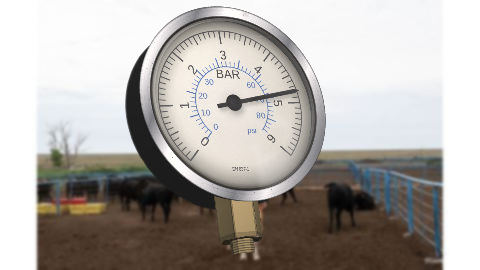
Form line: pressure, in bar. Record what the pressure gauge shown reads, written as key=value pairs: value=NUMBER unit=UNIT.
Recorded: value=4.8 unit=bar
